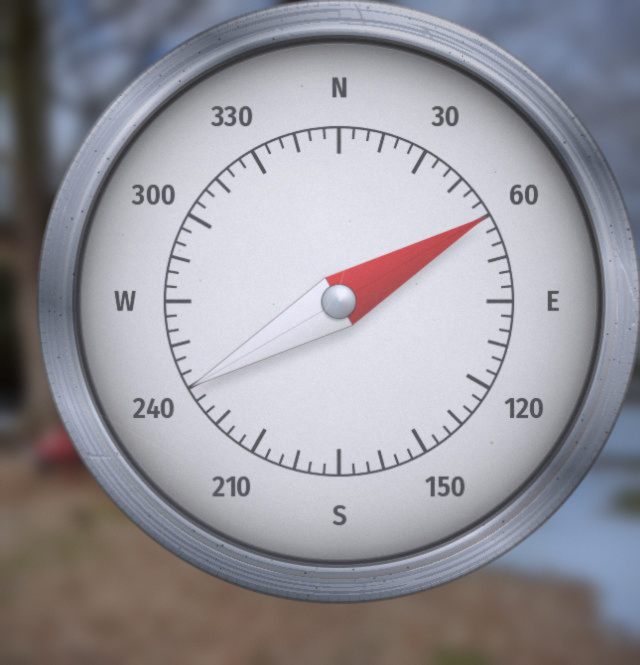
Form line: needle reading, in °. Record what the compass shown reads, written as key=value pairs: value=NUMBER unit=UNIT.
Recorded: value=60 unit=°
